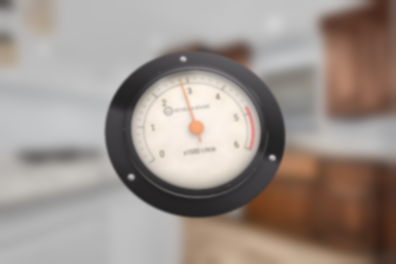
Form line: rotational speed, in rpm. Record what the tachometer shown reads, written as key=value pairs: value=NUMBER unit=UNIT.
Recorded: value=2800 unit=rpm
